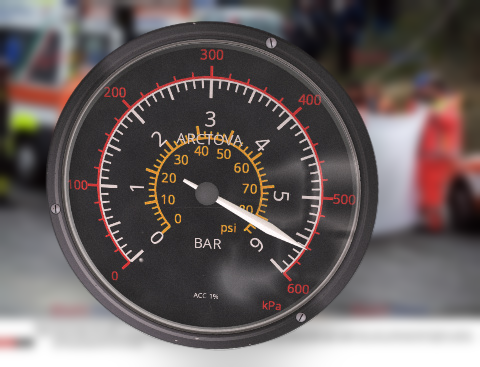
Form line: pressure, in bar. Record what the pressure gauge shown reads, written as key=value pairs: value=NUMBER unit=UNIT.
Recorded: value=5.6 unit=bar
